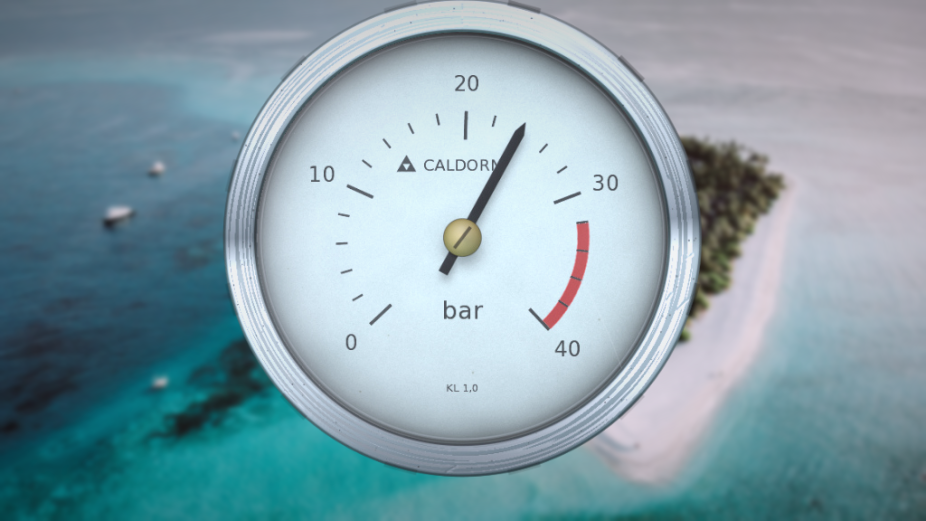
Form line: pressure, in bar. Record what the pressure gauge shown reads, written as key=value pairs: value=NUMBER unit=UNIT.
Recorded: value=24 unit=bar
